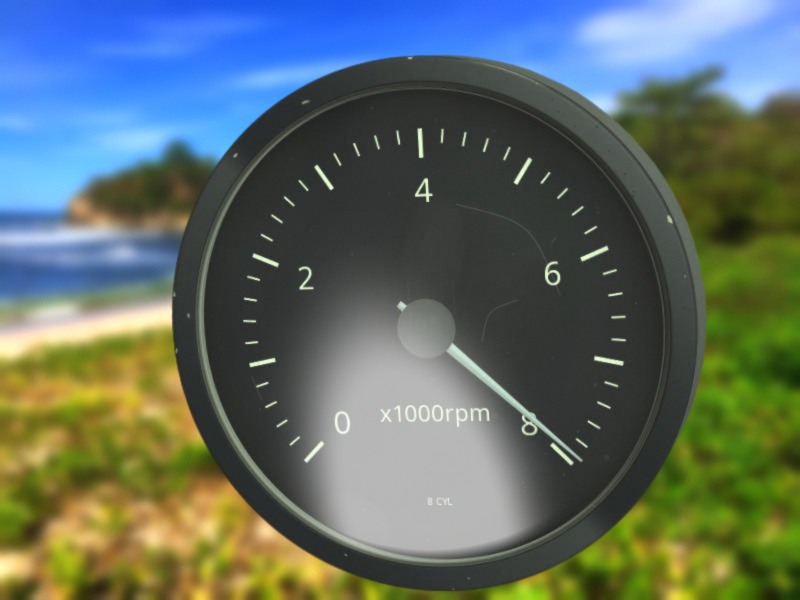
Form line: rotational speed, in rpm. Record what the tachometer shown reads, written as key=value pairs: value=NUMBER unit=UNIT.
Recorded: value=7900 unit=rpm
